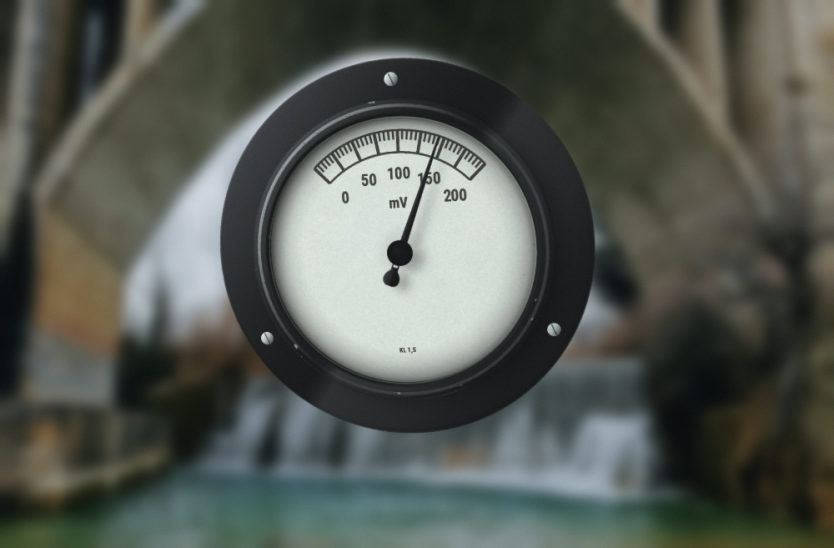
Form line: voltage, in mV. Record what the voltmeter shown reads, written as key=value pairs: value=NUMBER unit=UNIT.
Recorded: value=145 unit=mV
